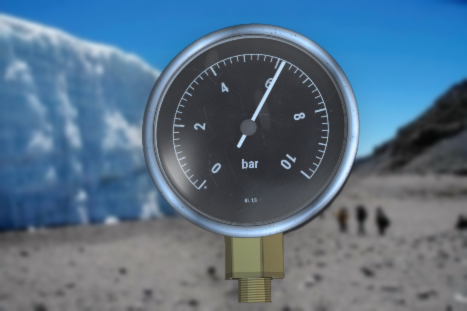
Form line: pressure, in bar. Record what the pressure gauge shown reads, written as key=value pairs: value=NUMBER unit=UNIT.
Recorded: value=6.2 unit=bar
